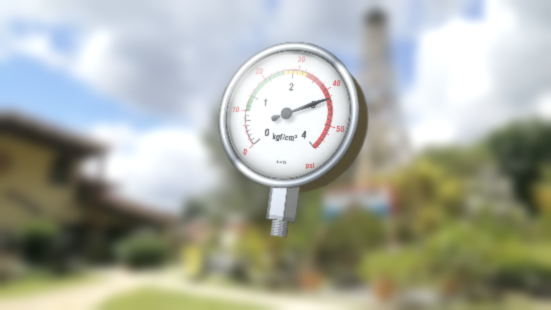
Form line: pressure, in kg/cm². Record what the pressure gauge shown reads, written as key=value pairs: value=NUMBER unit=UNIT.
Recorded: value=3 unit=kg/cm²
